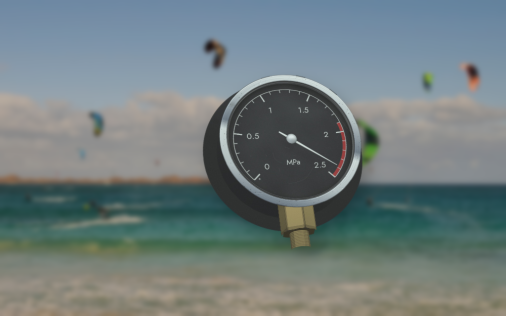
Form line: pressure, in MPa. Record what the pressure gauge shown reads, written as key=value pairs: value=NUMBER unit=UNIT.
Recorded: value=2.4 unit=MPa
